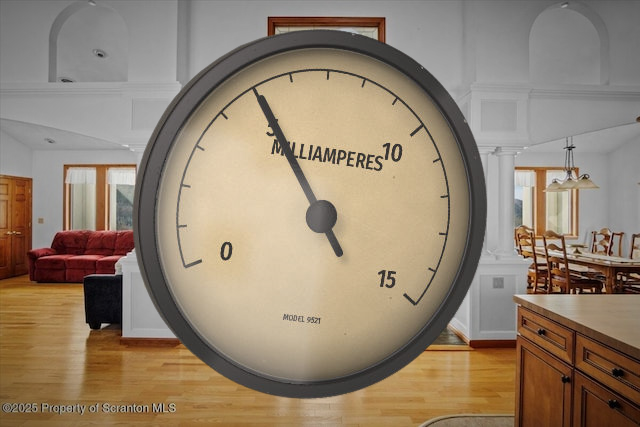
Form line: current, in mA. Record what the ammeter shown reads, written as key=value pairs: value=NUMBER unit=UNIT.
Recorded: value=5 unit=mA
